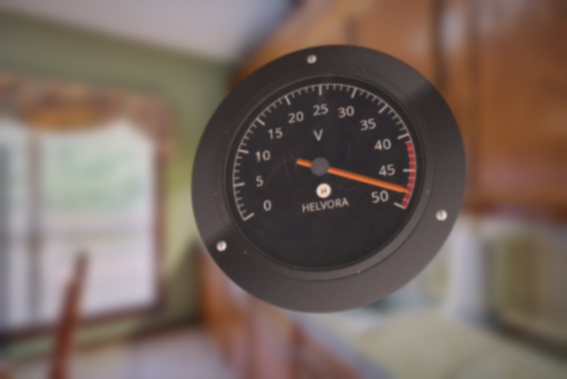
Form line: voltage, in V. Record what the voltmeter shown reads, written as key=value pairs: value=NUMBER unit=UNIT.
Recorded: value=48 unit=V
